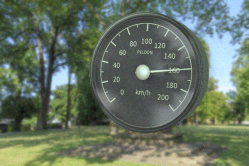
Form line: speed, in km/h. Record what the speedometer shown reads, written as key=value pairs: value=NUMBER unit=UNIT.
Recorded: value=160 unit=km/h
